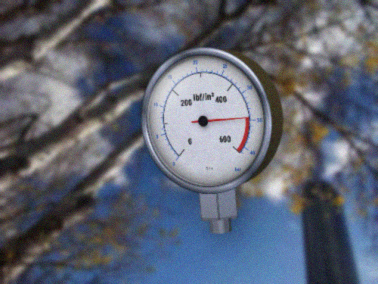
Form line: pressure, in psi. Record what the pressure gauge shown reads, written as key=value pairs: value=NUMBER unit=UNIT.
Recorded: value=500 unit=psi
